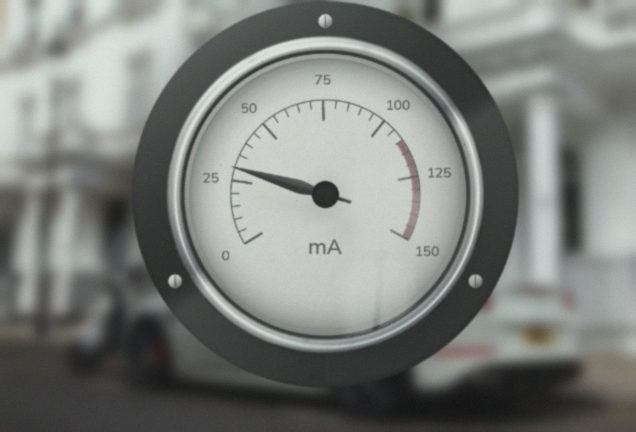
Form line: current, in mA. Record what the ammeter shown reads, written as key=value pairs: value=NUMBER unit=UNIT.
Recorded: value=30 unit=mA
